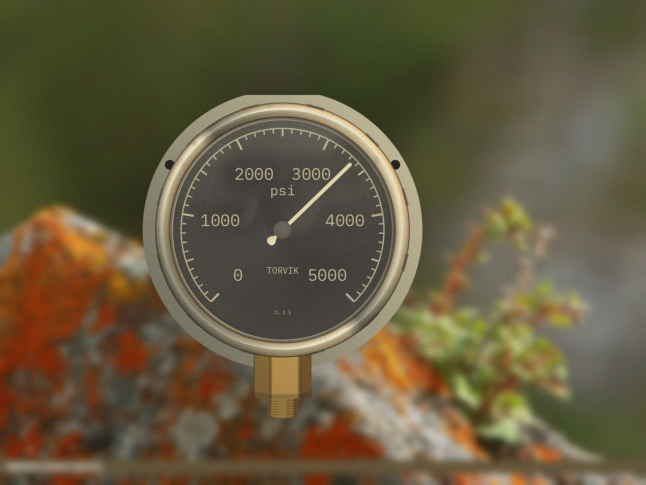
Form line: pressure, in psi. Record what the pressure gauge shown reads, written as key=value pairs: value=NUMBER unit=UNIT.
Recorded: value=3350 unit=psi
